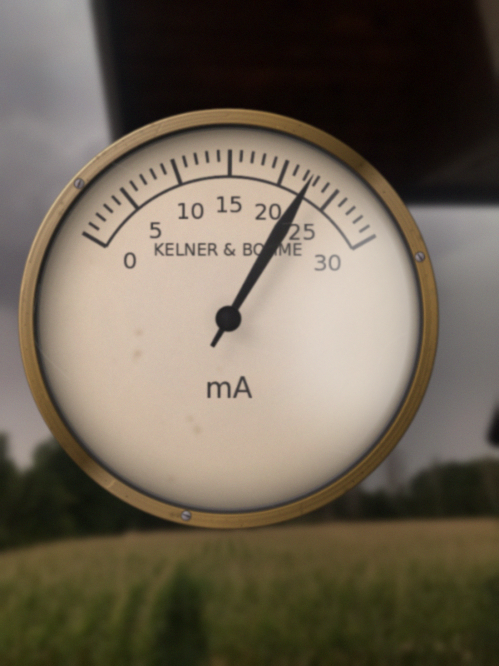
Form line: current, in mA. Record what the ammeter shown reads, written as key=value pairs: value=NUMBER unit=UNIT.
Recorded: value=22.5 unit=mA
